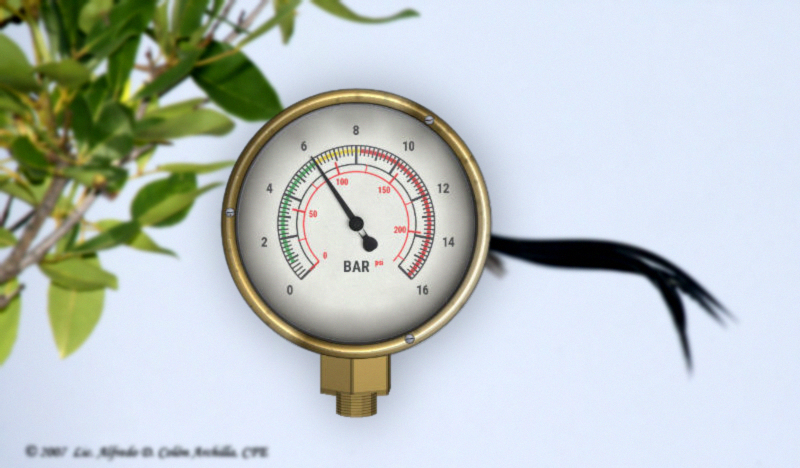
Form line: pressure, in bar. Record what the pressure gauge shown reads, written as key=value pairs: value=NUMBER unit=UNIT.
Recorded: value=6 unit=bar
